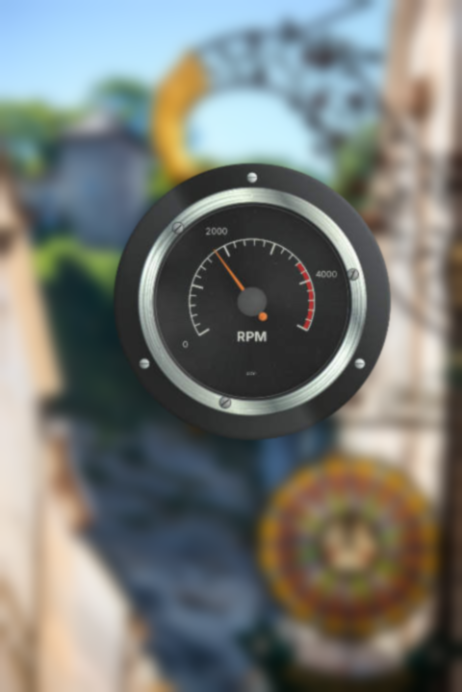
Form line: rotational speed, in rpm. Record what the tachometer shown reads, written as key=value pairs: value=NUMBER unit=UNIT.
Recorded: value=1800 unit=rpm
